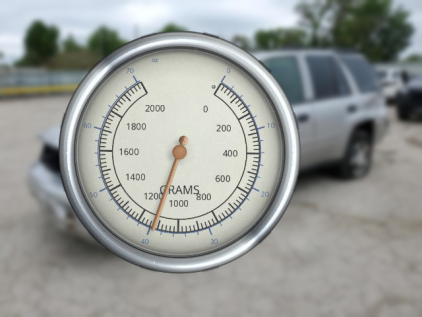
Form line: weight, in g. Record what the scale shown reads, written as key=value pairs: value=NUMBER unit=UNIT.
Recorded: value=1120 unit=g
